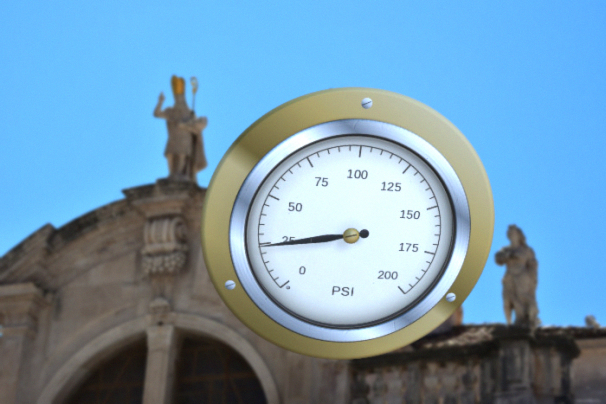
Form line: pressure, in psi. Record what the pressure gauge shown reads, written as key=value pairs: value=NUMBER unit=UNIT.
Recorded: value=25 unit=psi
